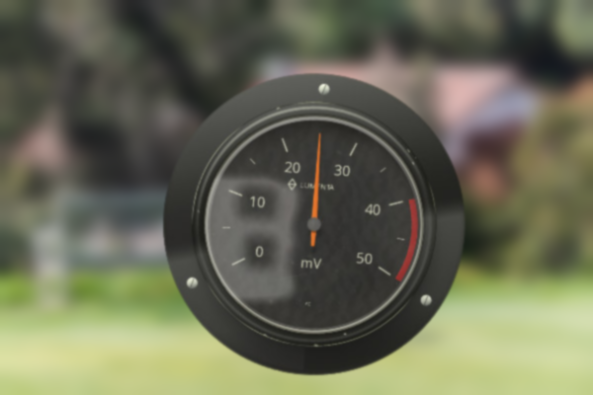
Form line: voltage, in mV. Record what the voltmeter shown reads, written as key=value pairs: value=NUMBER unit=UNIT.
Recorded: value=25 unit=mV
